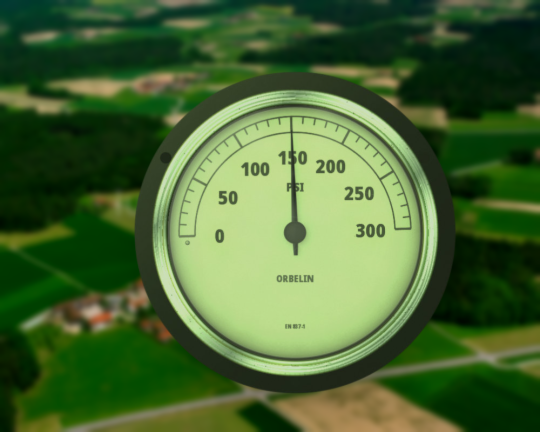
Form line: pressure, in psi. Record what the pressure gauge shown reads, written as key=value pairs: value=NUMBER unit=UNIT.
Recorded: value=150 unit=psi
